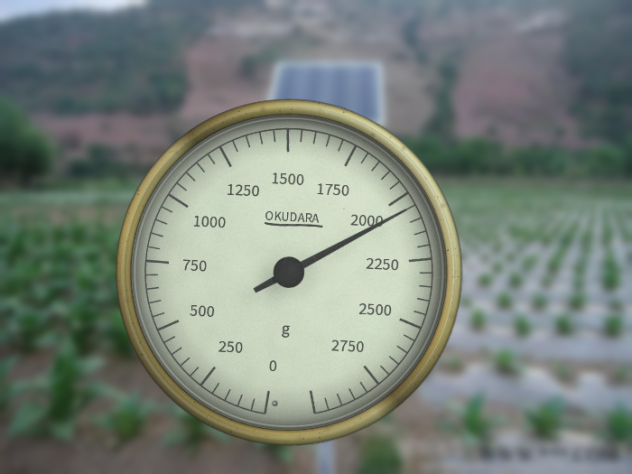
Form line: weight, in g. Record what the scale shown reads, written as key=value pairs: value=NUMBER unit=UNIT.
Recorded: value=2050 unit=g
